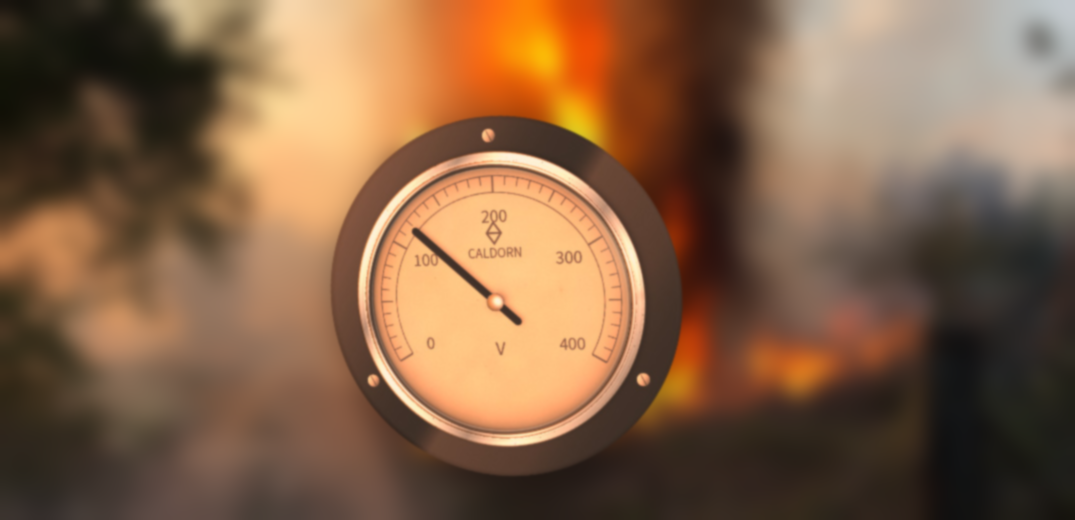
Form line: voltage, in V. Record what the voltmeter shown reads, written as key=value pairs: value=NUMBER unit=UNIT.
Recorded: value=120 unit=V
